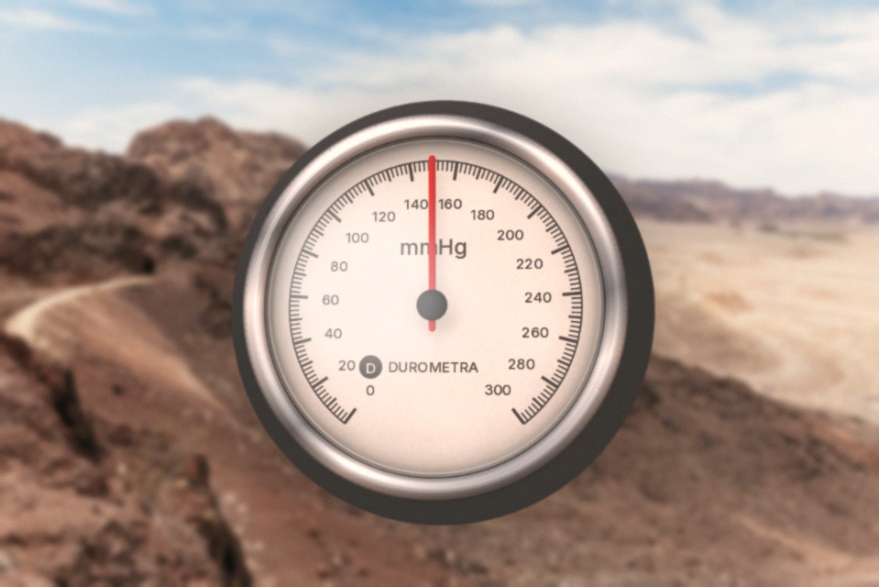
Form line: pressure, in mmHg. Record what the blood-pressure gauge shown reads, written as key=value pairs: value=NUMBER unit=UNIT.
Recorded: value=150 unit=mmHg
